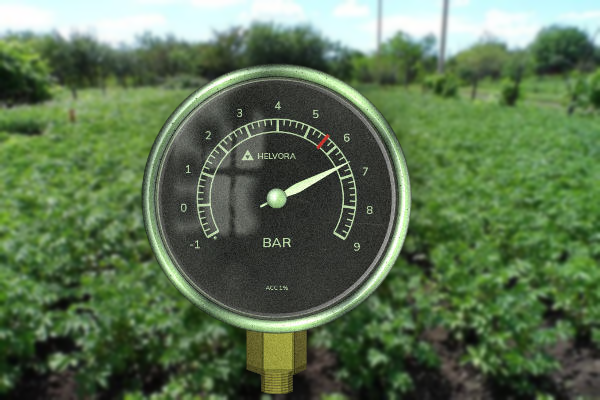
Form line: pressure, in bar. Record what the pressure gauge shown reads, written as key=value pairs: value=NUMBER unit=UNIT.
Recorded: value=6.6 unit=bar
